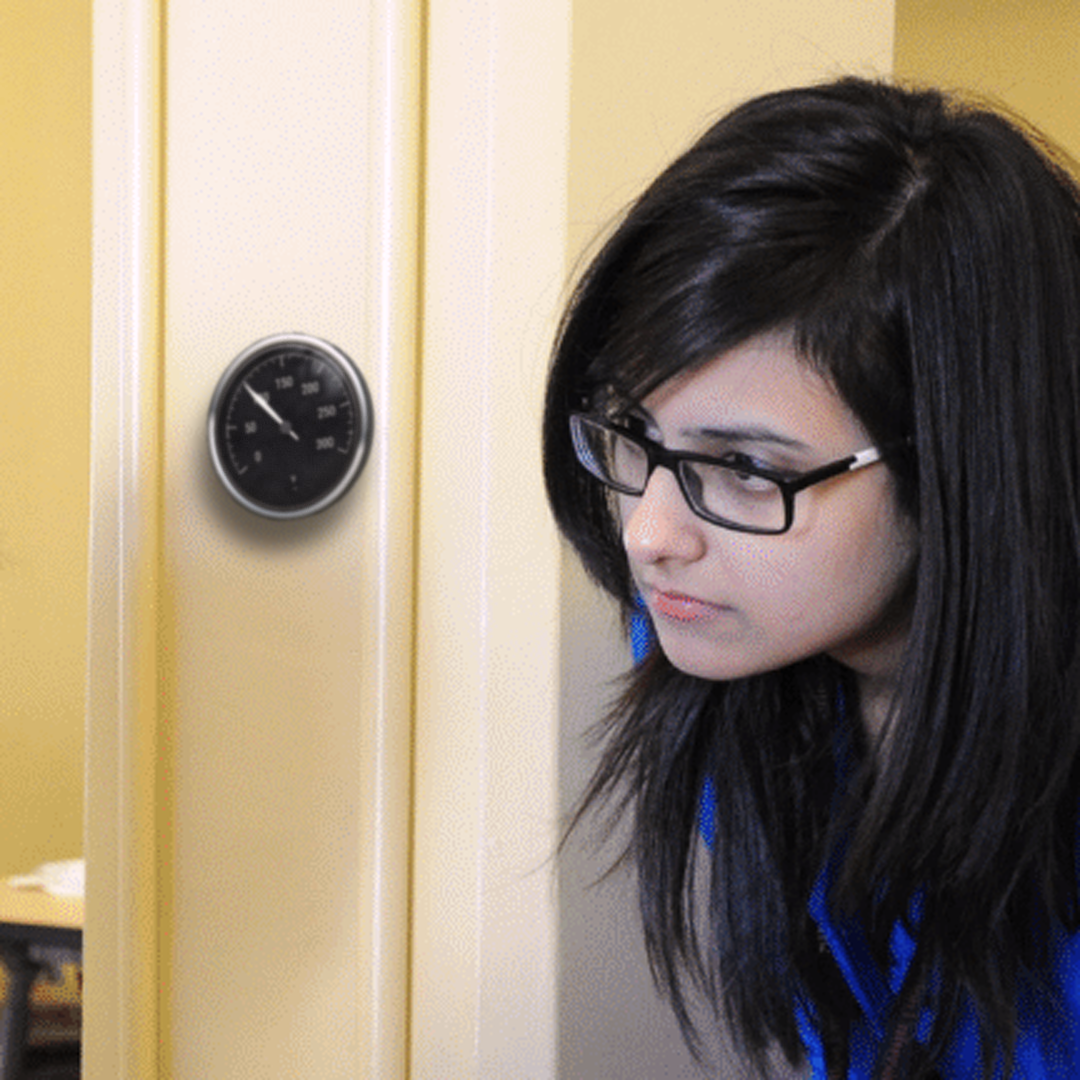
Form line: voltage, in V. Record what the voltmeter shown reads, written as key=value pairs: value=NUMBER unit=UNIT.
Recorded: value=100 unit=V
